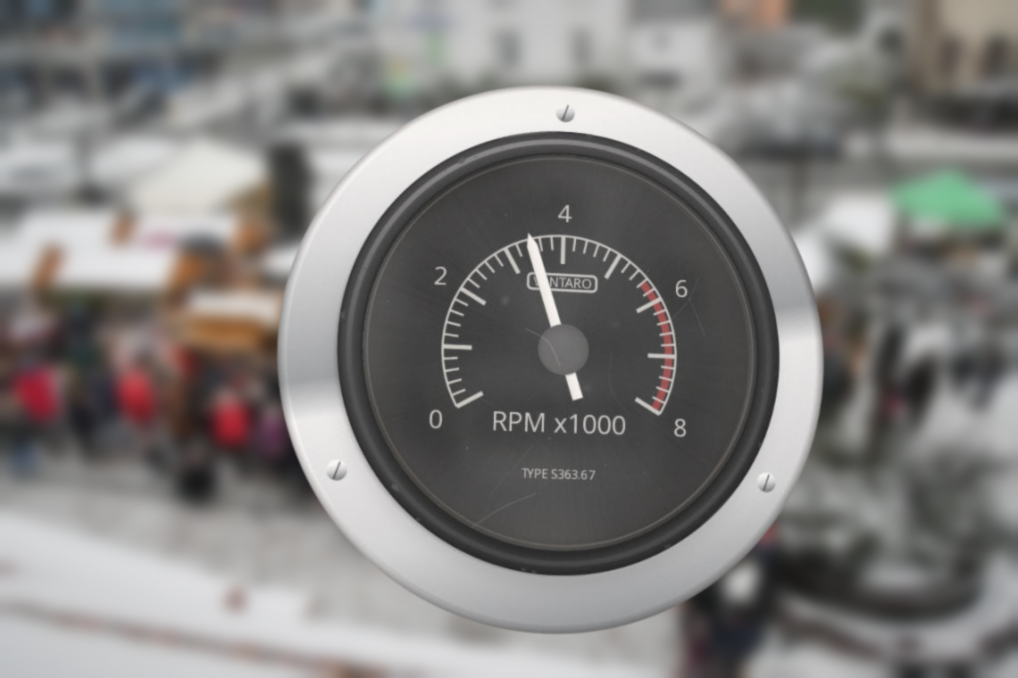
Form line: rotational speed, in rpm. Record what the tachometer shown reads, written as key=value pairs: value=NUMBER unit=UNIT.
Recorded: value=3400 unit=rpm
